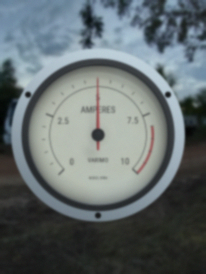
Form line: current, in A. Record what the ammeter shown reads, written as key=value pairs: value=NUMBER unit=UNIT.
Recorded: value=5 unit=A
